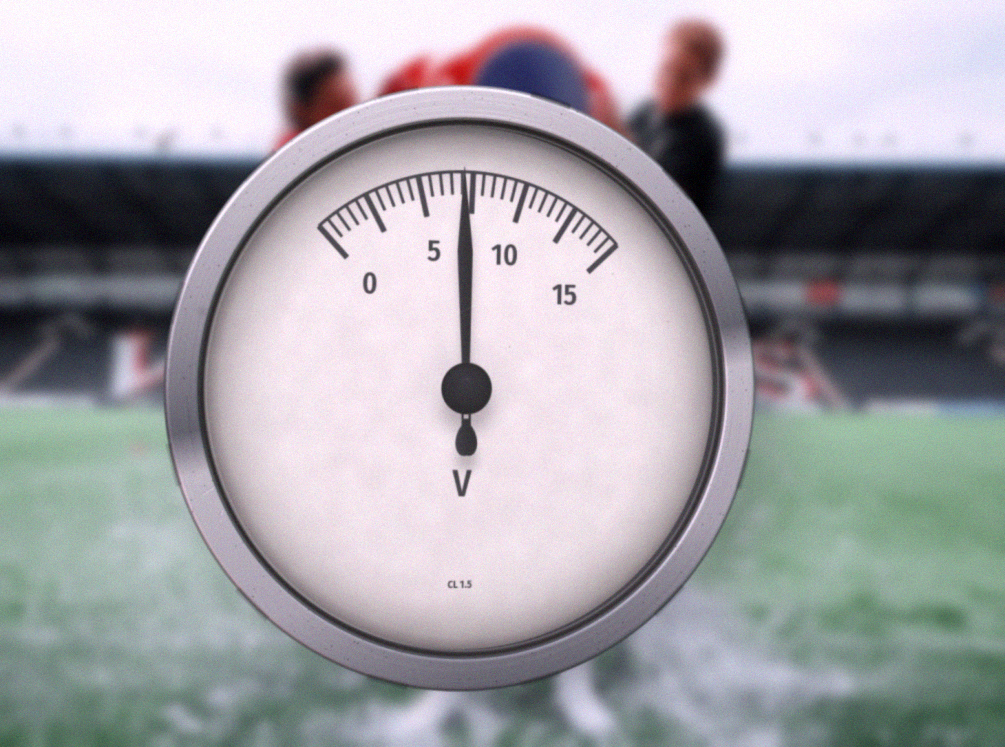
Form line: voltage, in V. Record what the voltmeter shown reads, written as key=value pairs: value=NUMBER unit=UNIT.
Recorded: value=7 unit=V
